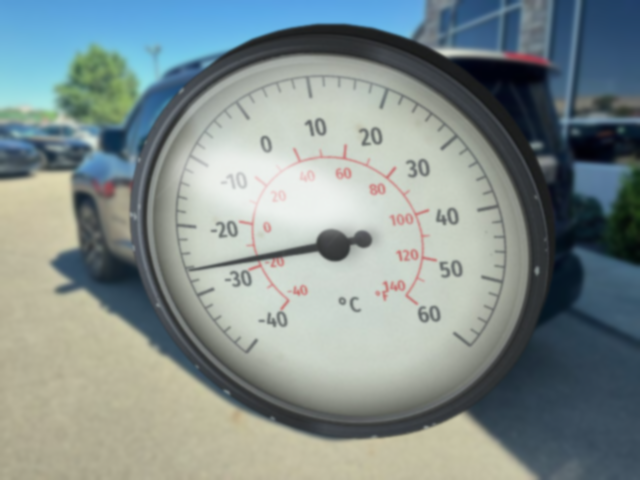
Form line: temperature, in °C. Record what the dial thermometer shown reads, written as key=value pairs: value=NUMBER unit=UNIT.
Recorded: value=-26 unit=°C
